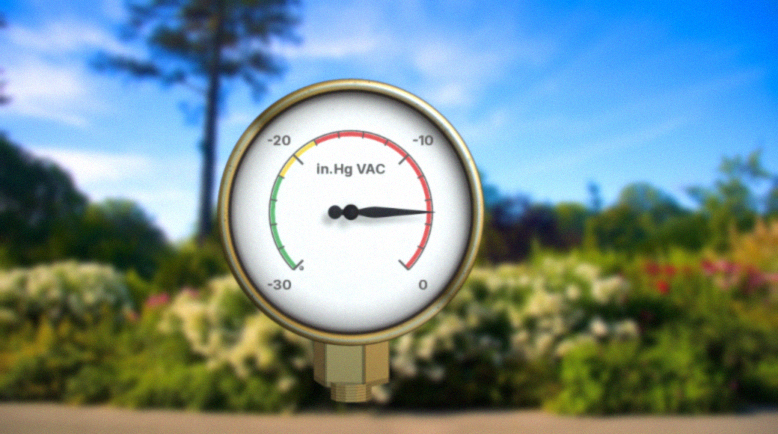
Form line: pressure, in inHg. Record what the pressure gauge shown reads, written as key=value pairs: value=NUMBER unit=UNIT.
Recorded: value=-5 unit=inHg
